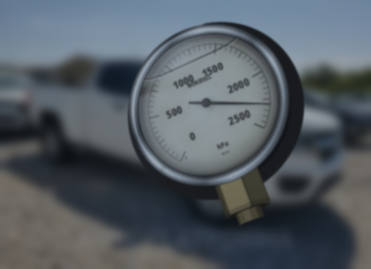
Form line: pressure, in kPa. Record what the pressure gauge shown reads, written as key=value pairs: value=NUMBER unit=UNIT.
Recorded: value=2300 unit=kPa
